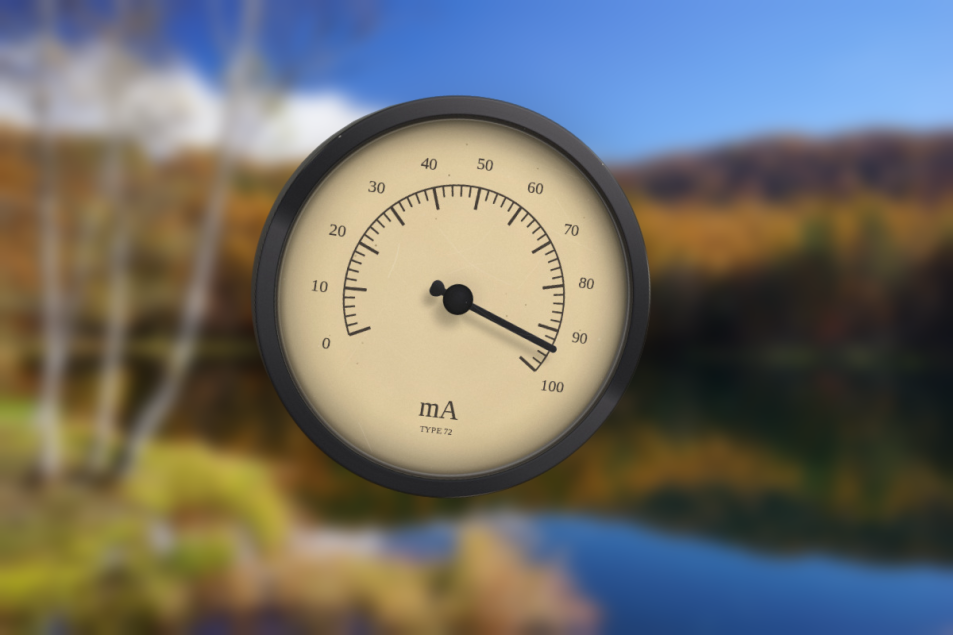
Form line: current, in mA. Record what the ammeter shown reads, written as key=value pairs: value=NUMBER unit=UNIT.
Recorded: value=94 unit=mA
